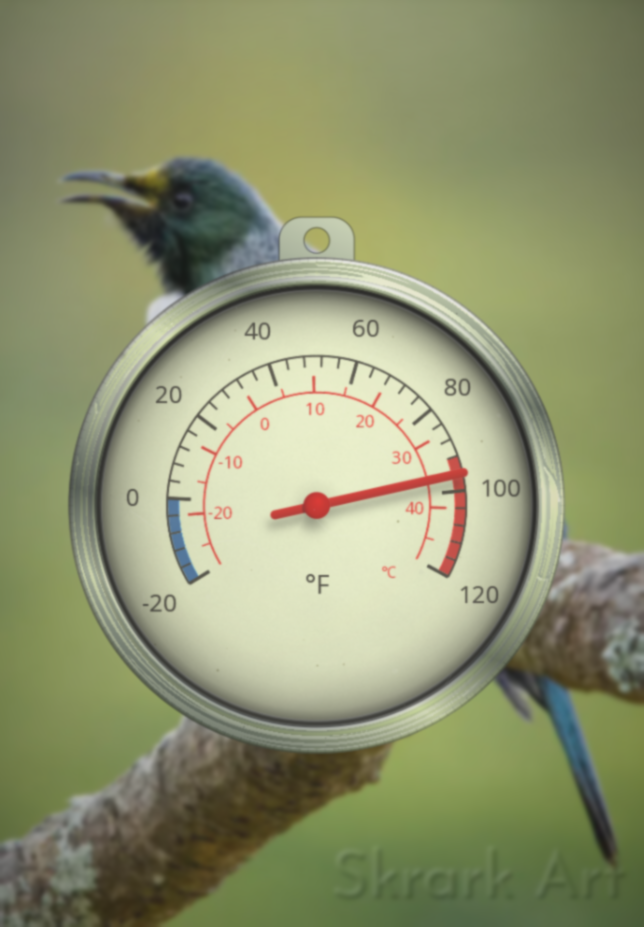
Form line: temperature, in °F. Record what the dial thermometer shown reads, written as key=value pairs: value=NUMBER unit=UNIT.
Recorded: value=96 unit=°F
